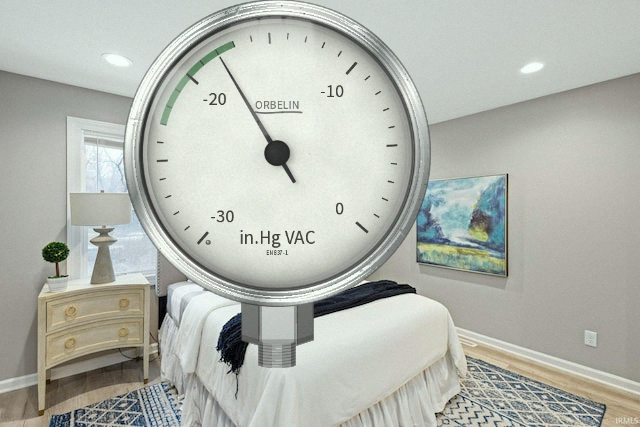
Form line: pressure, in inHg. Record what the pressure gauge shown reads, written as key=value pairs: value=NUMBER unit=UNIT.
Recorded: value=-18 unit=inHg
